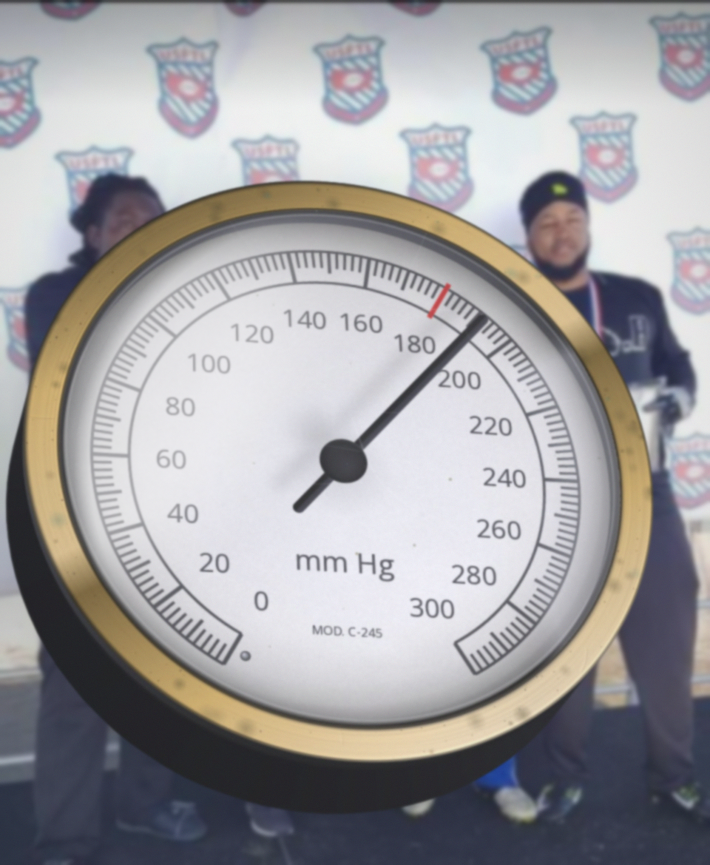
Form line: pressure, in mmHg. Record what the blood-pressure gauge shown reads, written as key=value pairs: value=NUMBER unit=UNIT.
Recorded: value=192 unit=mmHg
